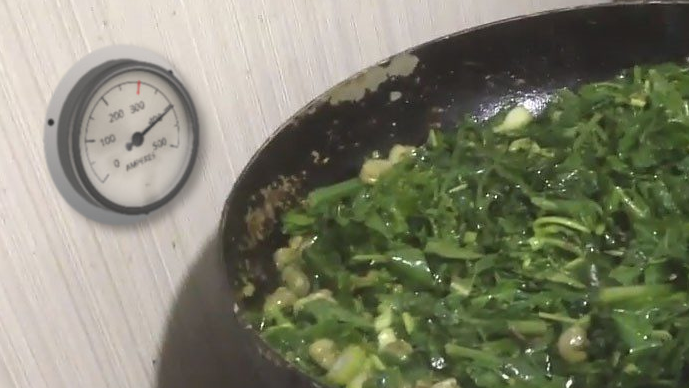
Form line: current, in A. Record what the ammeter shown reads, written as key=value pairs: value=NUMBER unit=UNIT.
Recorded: value=400 unit=A
